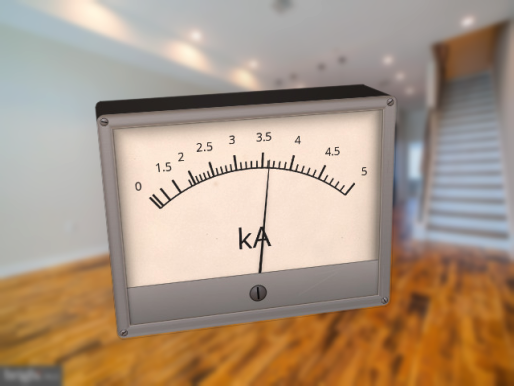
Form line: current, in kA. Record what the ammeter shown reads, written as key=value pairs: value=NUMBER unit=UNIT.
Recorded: value=3.6 unit=kA
